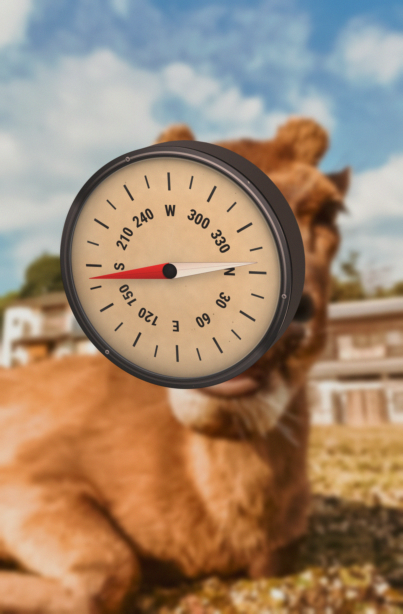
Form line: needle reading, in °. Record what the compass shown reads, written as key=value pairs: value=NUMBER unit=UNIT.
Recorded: value=172.5 unit=°
